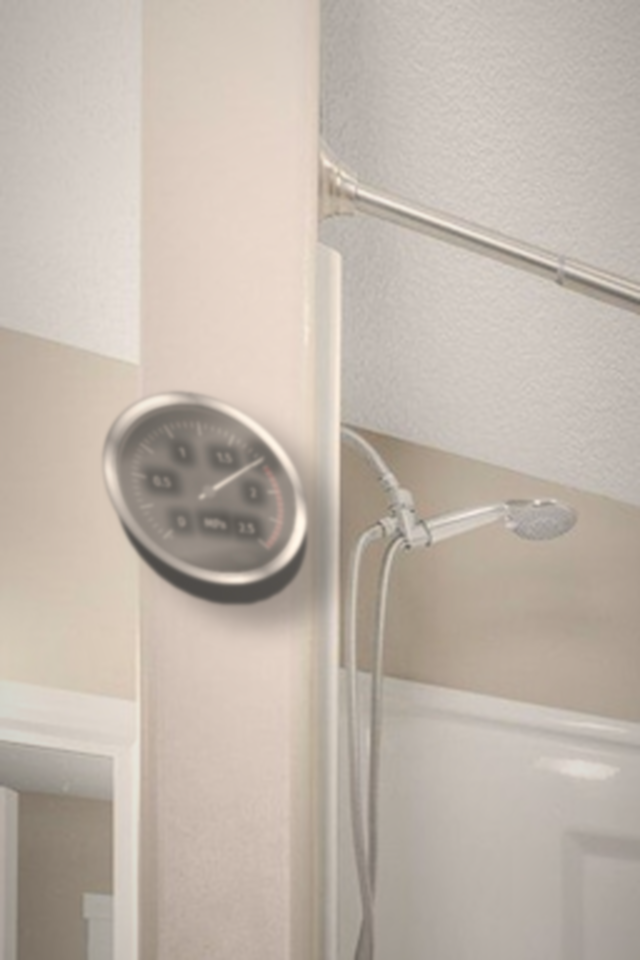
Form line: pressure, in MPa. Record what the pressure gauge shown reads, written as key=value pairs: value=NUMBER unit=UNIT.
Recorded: value=1.75 unit=MPa
